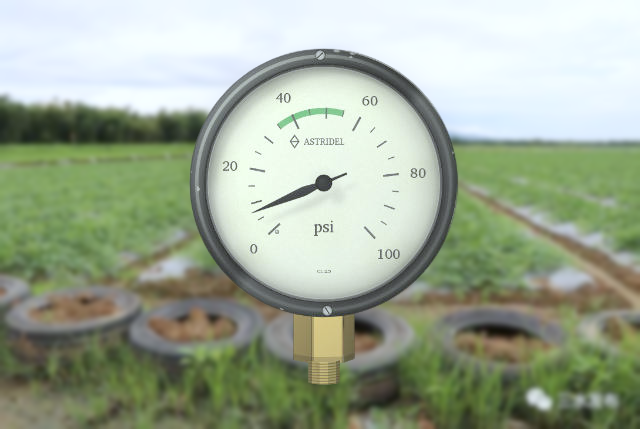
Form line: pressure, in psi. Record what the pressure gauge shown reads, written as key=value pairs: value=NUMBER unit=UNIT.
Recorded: value=7.5 unit=psi
